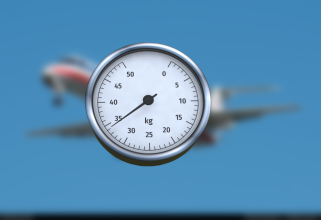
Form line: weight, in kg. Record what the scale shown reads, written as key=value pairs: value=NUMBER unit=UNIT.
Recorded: value=34 unit=kg
